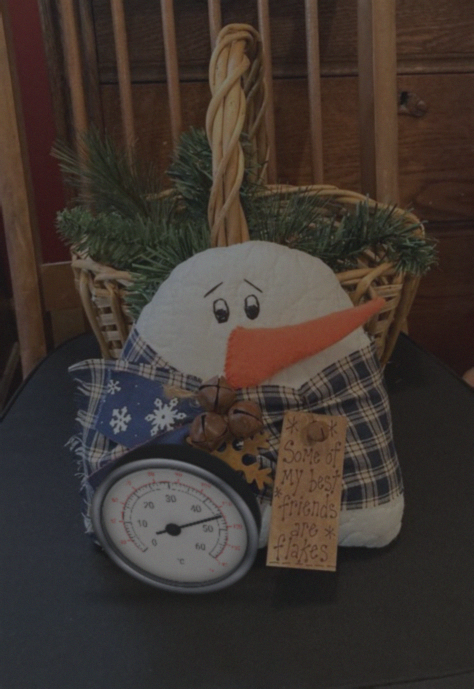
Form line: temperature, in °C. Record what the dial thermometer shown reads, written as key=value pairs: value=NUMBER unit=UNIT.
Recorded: value=45 unit=°C
